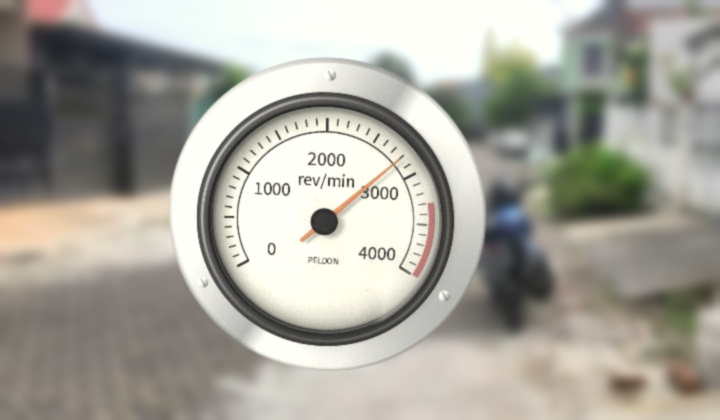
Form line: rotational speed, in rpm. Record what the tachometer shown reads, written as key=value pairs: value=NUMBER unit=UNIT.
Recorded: value=2800 unit=rpm
